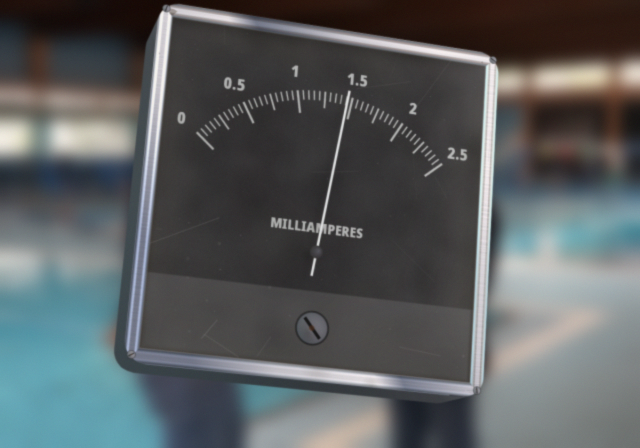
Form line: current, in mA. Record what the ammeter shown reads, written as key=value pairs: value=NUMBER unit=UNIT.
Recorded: value=1.45 unit=mA
